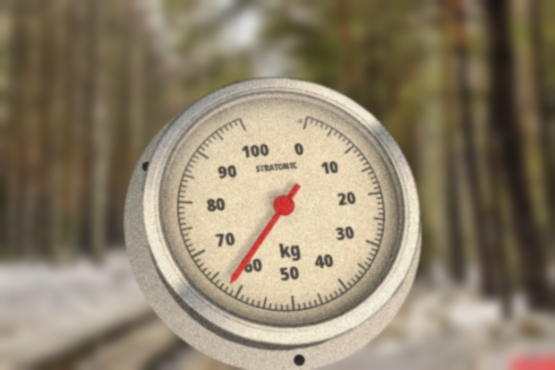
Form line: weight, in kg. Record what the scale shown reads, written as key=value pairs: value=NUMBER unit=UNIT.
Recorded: value=62 unit=kg
